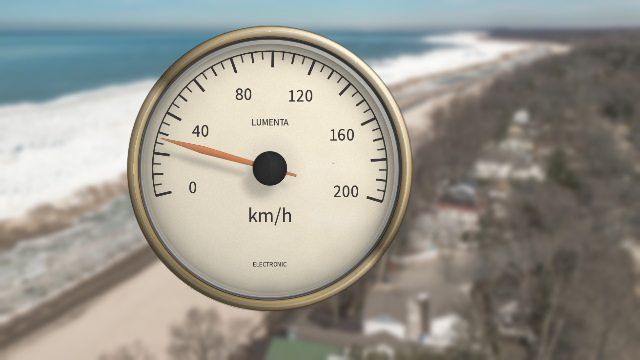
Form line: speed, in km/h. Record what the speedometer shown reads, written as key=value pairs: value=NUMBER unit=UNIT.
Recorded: value=27.5 unit=km/h
